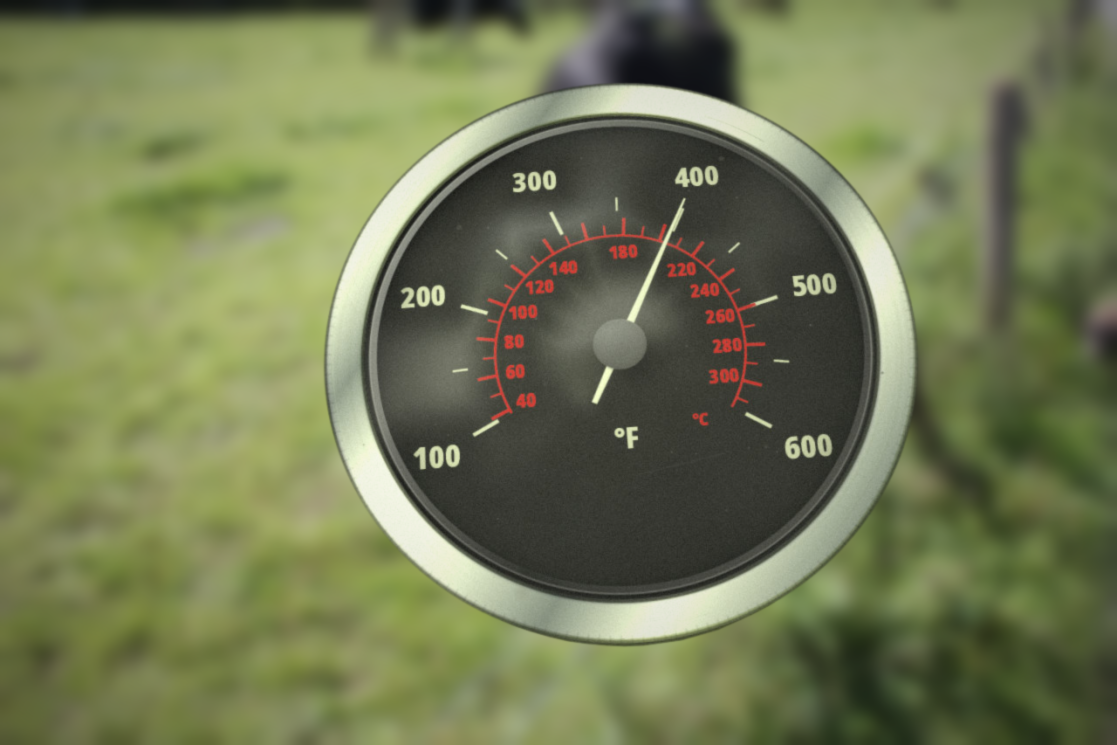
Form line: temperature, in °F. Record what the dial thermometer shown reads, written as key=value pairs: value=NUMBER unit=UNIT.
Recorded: value=400 unit=°F
